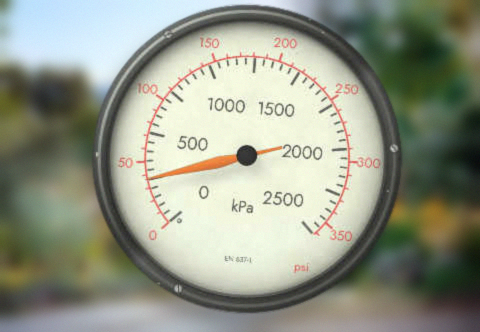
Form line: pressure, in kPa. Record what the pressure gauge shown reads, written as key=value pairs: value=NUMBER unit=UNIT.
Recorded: value=250 unit=kPa
